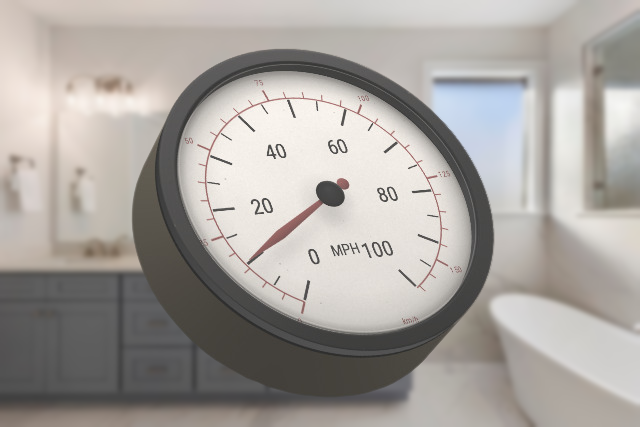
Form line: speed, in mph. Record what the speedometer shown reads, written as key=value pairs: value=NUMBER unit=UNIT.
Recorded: value=10 unit=mph
